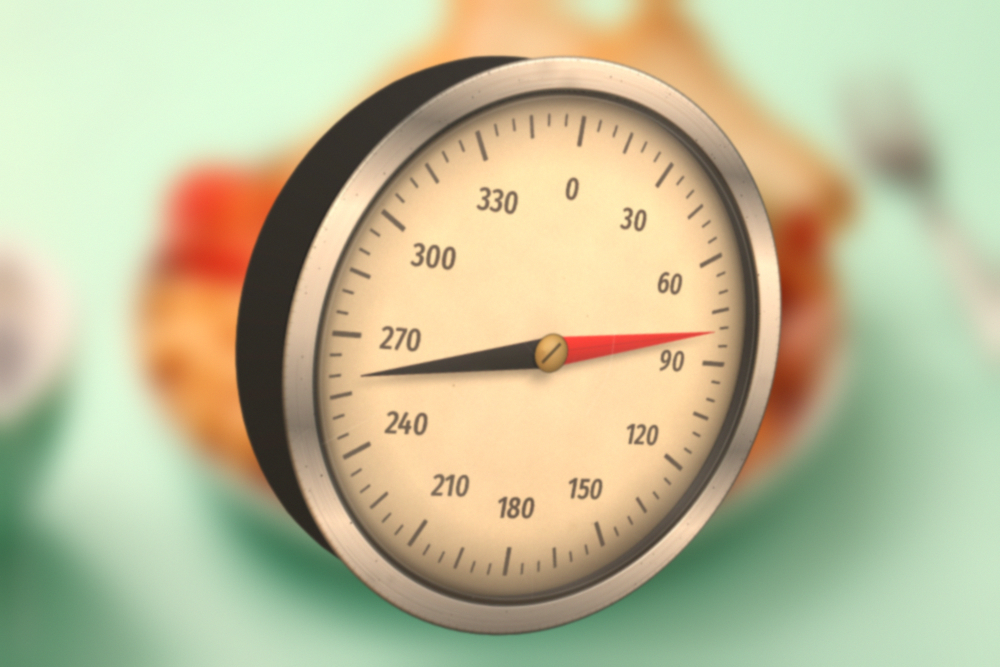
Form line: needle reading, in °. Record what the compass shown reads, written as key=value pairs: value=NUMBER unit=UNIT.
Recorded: value=80 unit=°
